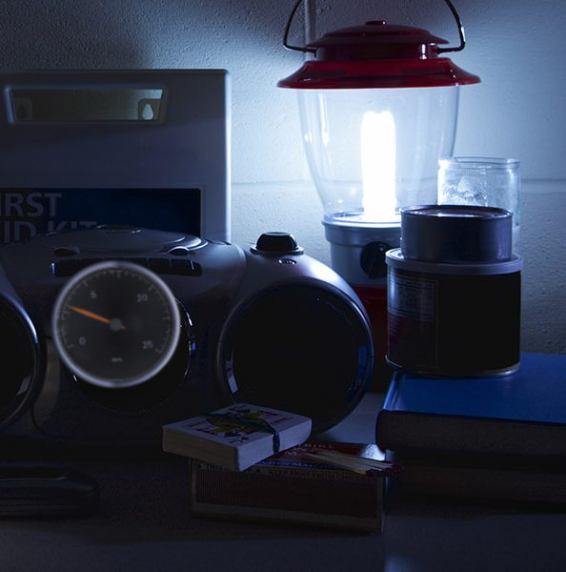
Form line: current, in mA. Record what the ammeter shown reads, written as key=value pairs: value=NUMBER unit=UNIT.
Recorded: value=3 unit=mA
